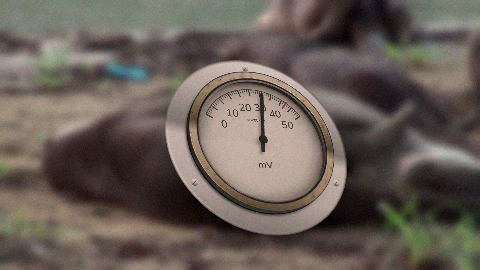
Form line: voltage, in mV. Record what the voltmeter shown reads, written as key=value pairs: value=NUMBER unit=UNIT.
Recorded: value=30 unit=mV
